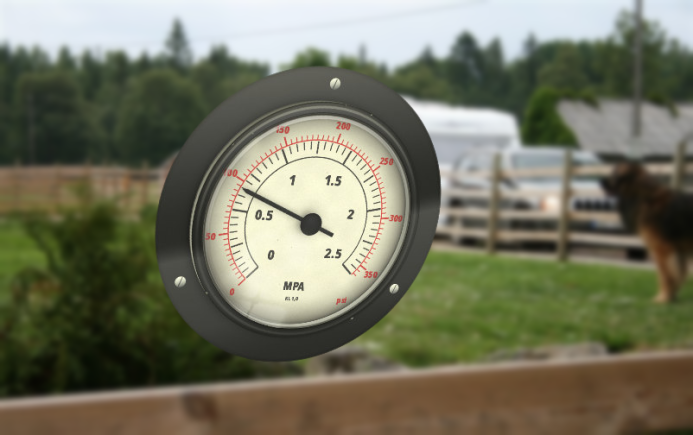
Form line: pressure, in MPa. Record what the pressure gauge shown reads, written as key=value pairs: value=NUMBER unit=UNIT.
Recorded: value=0.65 unit=MPa
